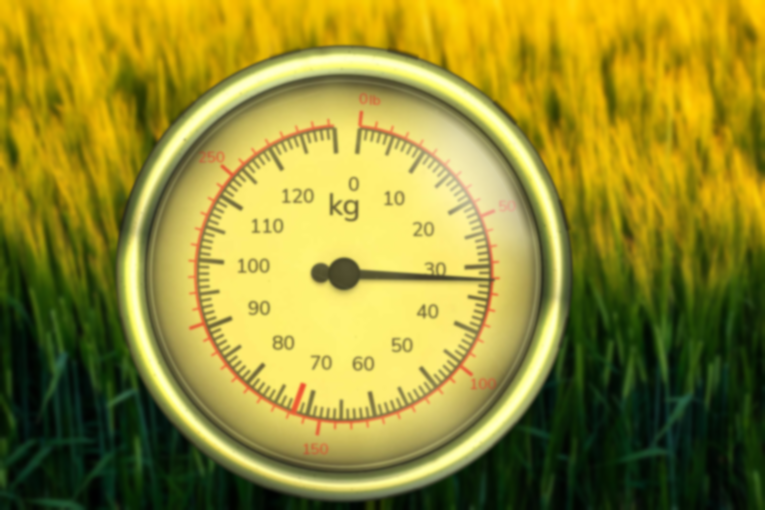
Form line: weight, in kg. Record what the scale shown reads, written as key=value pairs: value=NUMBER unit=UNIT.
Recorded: value=32 unit=kg
